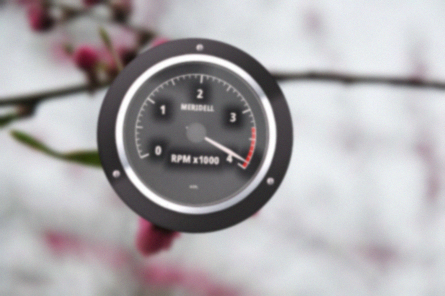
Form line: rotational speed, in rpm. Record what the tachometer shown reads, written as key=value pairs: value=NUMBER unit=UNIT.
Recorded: value=3900 unit=rpm
